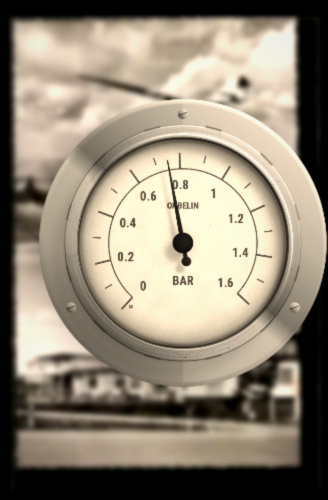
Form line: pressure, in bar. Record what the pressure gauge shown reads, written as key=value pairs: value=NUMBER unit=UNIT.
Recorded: value=0.75 unit=bar
